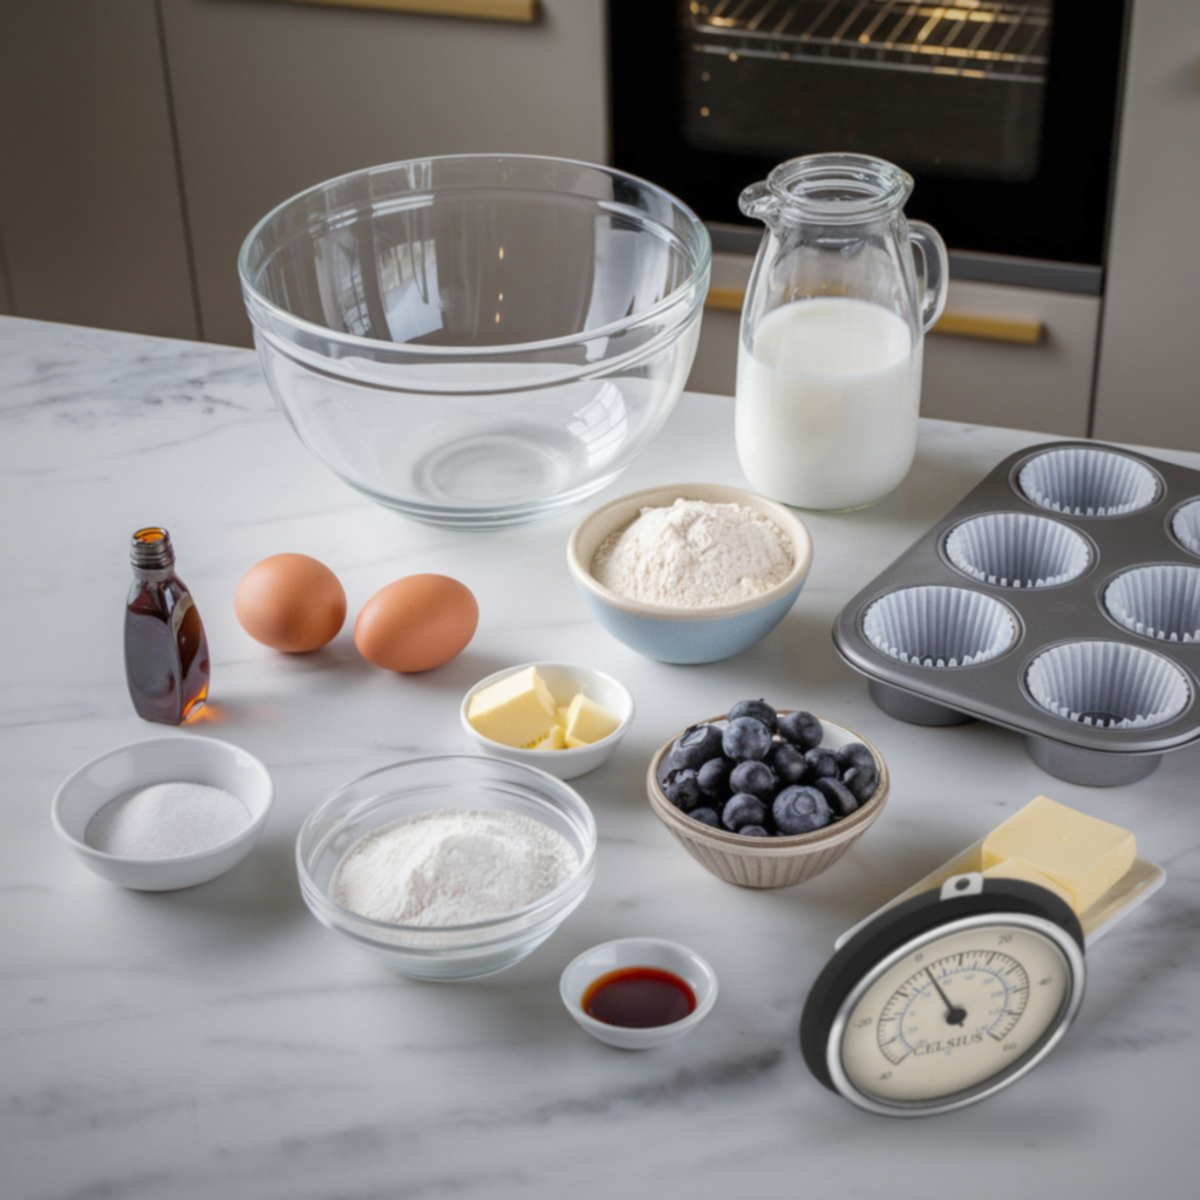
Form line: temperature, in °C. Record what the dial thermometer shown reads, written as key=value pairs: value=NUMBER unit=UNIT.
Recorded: value=0 unit=°C
